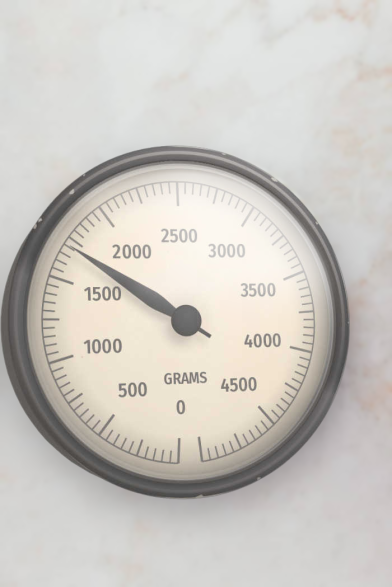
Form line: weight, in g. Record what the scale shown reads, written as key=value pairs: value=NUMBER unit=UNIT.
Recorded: value=1700 unit=g
